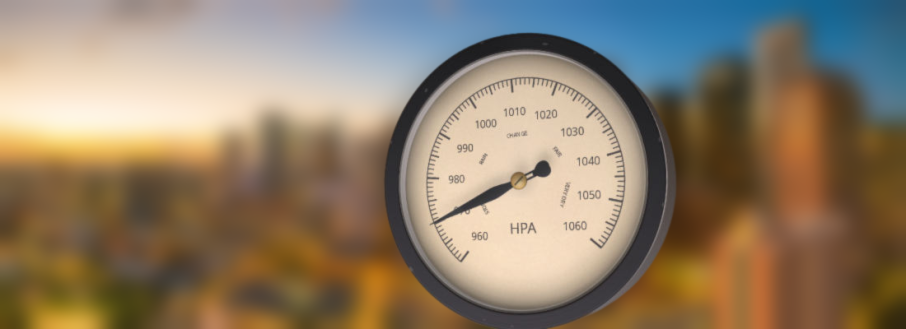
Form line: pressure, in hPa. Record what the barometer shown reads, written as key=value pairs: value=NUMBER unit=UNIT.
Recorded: value=970 unit=hPa
